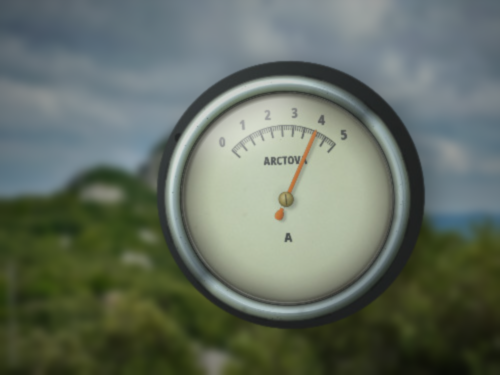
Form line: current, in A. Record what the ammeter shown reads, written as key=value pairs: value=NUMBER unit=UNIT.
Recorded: value=4 unit=A
